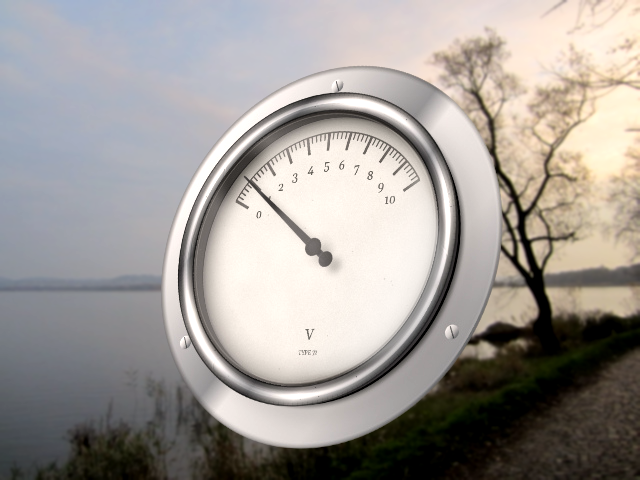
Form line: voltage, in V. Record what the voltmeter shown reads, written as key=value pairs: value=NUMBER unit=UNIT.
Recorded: value=1 unit=V
